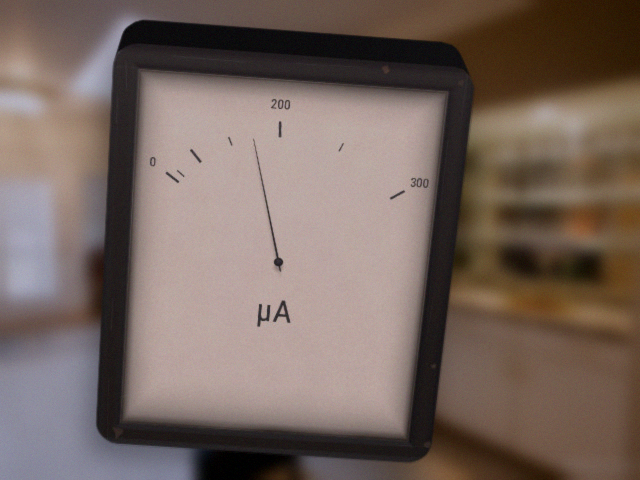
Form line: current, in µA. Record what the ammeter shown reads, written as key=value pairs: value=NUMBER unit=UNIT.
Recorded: value=175 unit=µA
